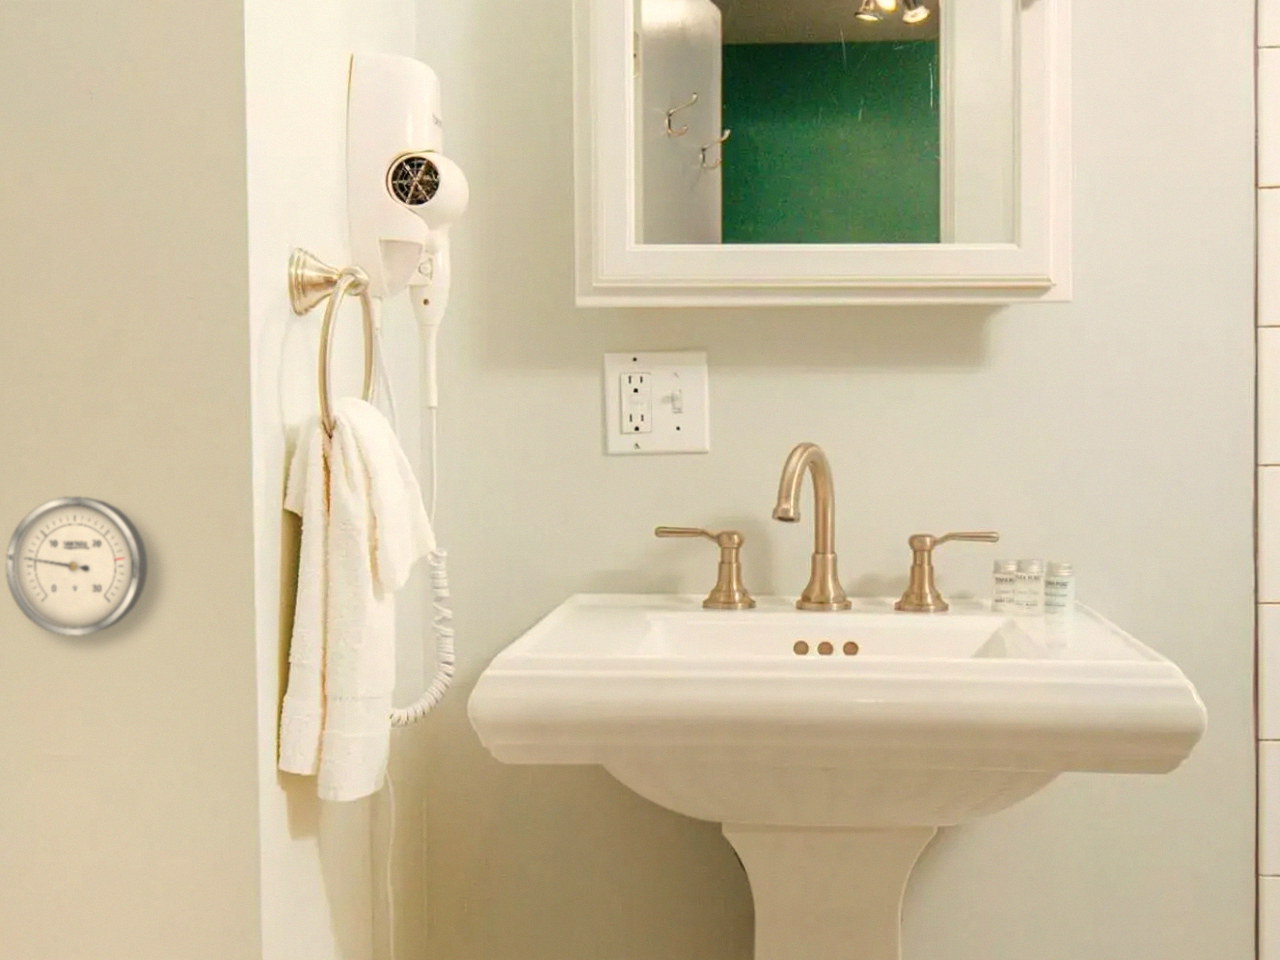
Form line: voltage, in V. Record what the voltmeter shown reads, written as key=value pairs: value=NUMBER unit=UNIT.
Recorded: value=6 unit=V
